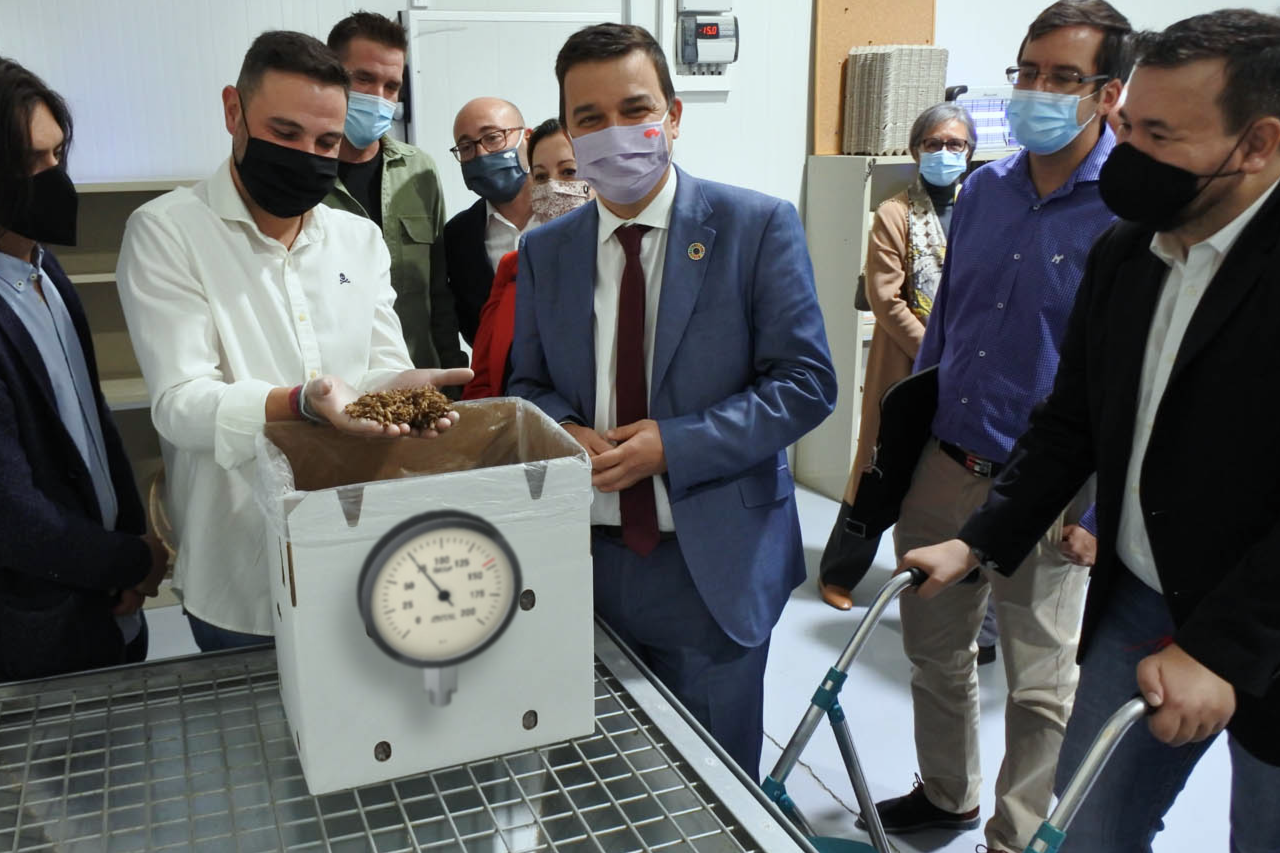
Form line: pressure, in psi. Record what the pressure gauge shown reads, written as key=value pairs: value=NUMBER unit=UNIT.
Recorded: value=75 unit=psi
